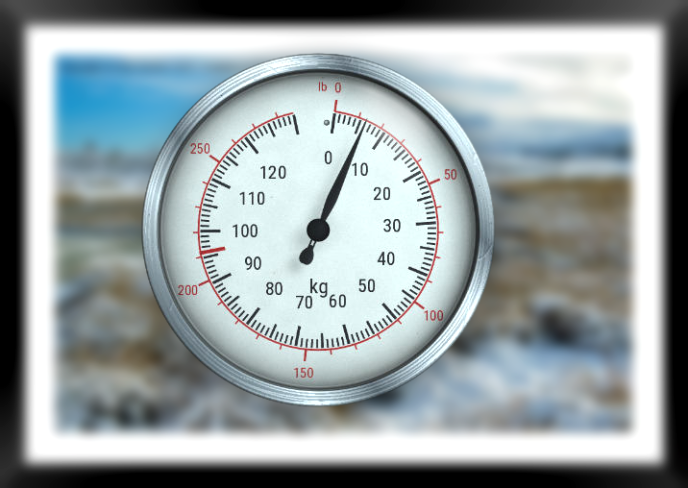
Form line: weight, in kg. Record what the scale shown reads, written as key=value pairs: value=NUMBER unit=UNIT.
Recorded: value=6 unit=kg
